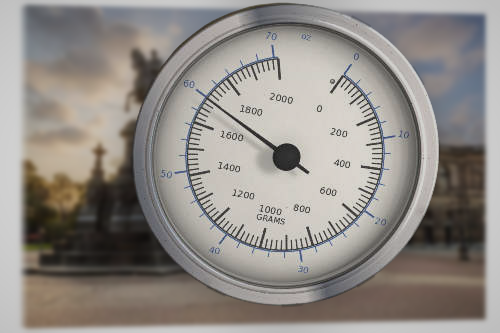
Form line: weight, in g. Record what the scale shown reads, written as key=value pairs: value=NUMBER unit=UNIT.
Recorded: value=1700 unit=g
